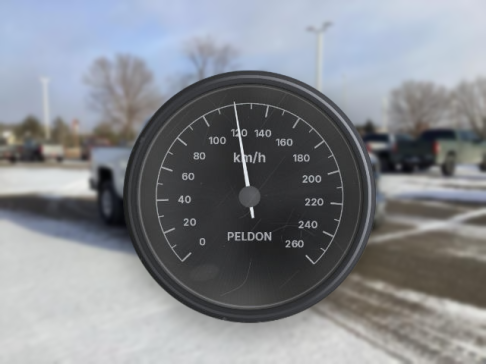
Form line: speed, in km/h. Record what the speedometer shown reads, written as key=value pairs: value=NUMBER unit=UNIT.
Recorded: value=120 unit=km/h
